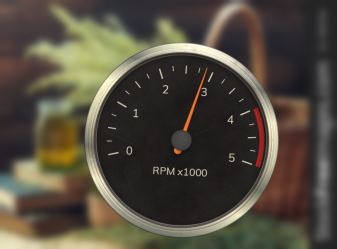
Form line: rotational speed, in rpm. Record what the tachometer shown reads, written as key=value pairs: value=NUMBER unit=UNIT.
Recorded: value=2875 unit=rpm
